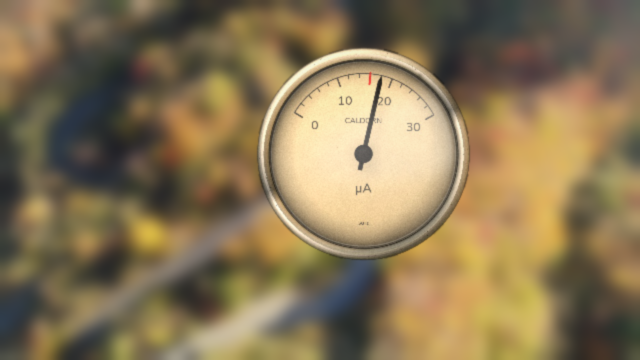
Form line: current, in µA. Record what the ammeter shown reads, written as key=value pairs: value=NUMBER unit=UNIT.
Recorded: value=18 unit=µA
